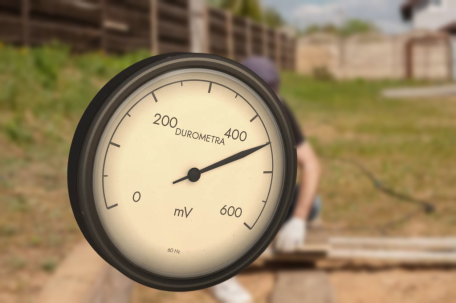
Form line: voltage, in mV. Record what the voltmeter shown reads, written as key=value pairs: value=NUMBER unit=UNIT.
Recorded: value=450 unit=mV
